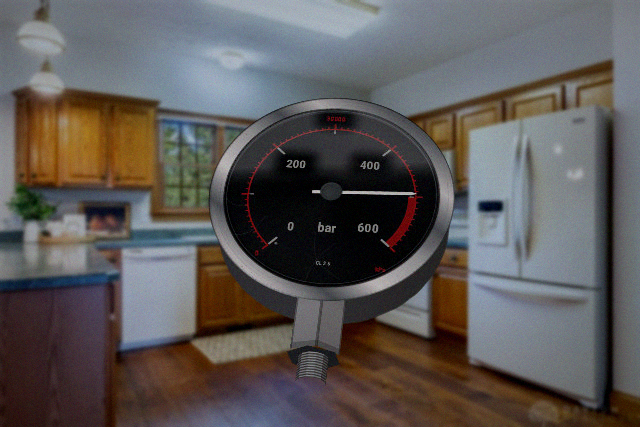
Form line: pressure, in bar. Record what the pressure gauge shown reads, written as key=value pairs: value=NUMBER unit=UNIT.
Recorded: value=500 unit=bar
